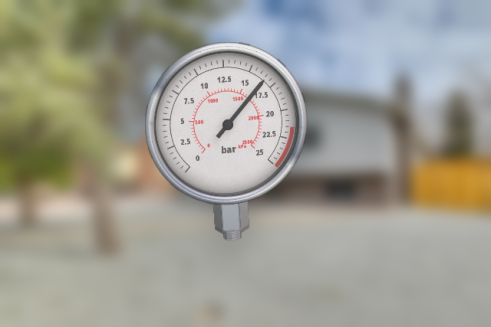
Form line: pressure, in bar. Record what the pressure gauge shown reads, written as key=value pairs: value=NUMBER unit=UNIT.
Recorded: value=16.5 unit=bar
